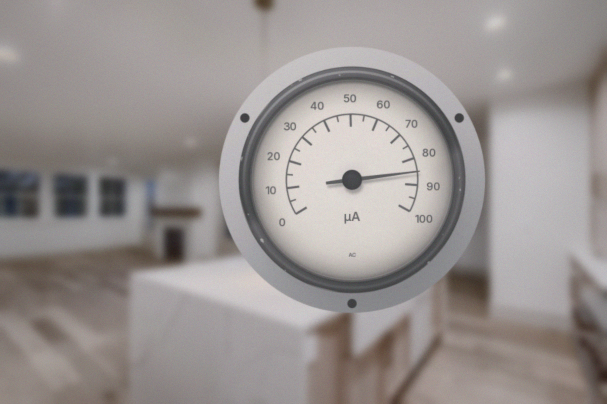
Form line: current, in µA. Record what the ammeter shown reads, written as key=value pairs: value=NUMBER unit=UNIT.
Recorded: value=85 unit=µA
